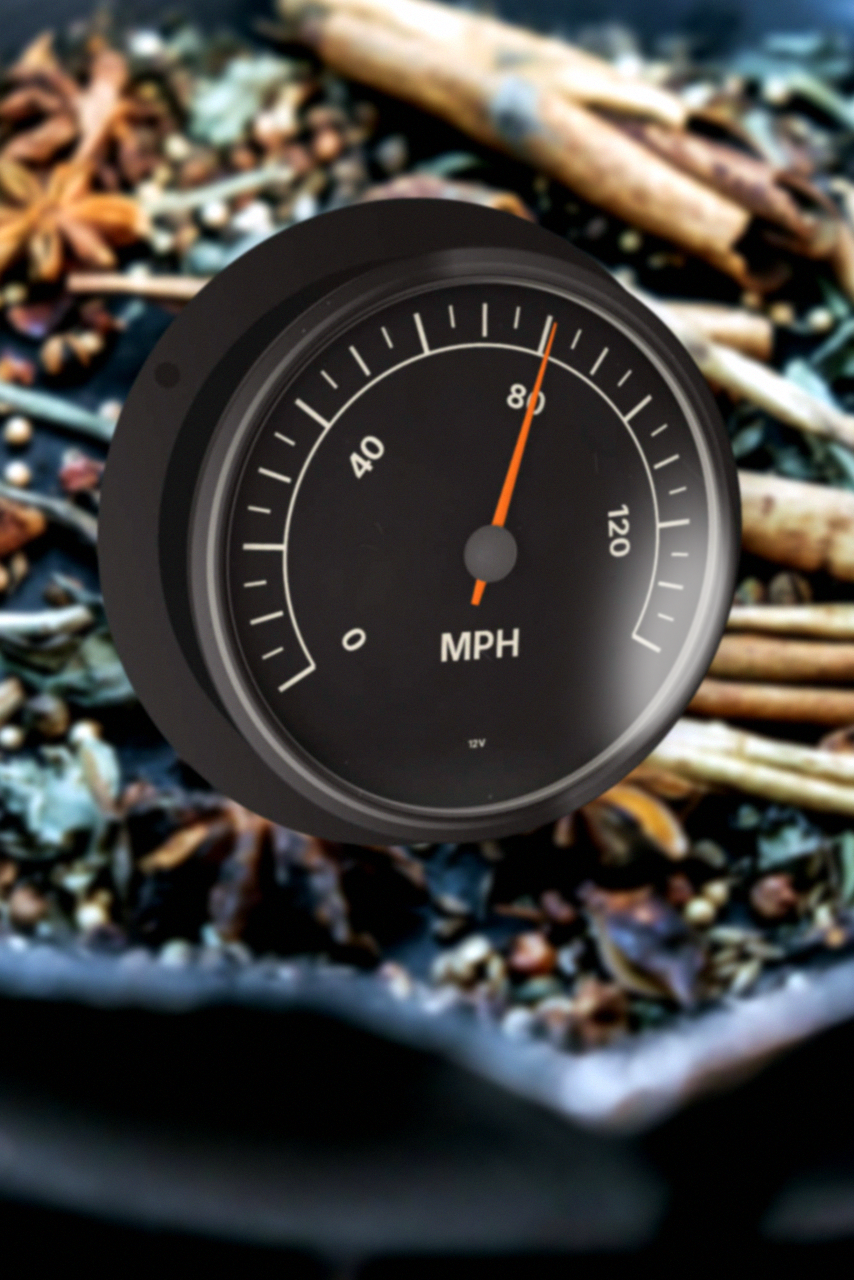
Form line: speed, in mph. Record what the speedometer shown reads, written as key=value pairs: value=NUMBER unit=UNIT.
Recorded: value=80 unit=mph
